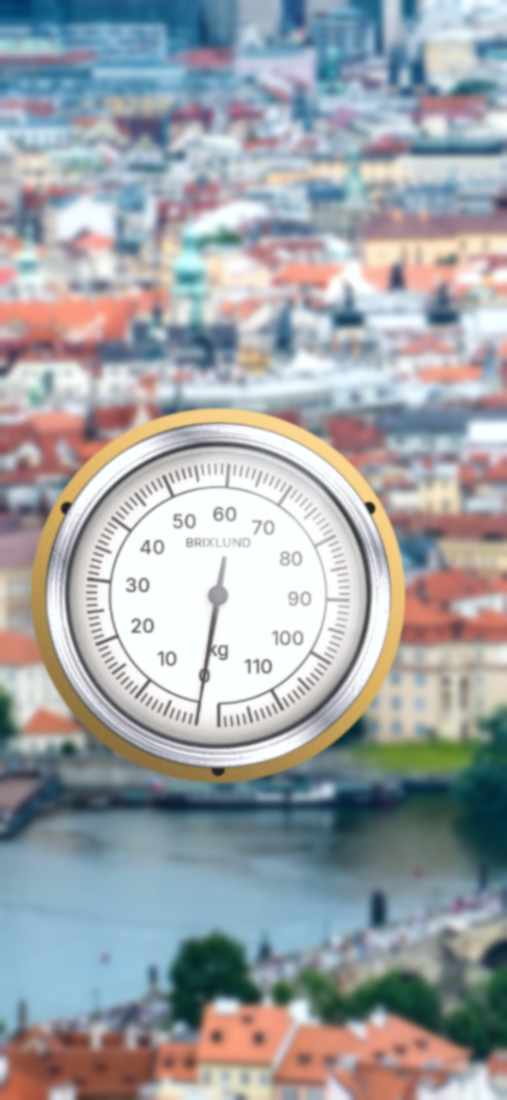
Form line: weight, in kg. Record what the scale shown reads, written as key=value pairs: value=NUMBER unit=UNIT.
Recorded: value=0 unit=kg
